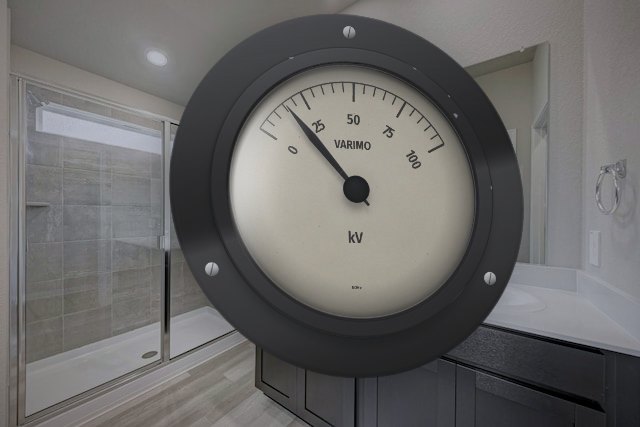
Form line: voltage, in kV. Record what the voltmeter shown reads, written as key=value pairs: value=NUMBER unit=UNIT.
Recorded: value=15 unit=kV
